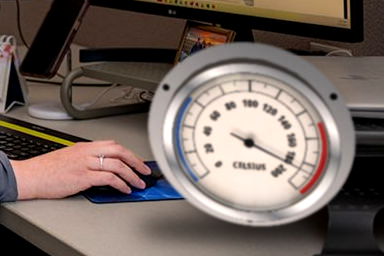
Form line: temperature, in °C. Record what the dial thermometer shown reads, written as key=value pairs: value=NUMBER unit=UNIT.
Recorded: value=185 unit=°C
